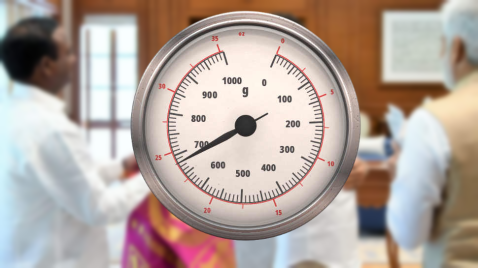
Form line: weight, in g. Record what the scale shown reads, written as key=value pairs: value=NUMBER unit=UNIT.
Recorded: value=680 unit=g
